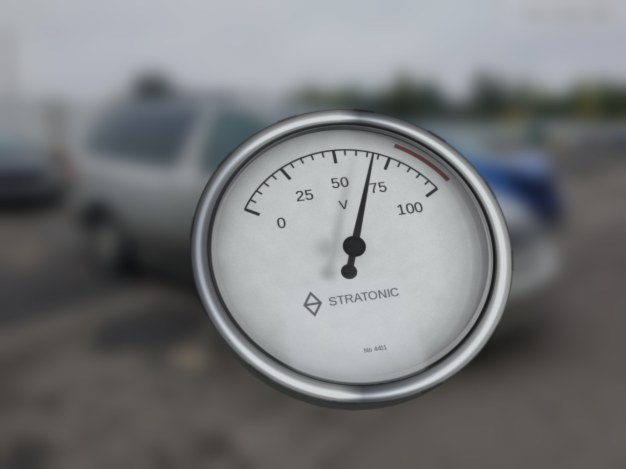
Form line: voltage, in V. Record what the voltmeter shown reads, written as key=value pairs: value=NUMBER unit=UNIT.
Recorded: value=67.5 unit=V
